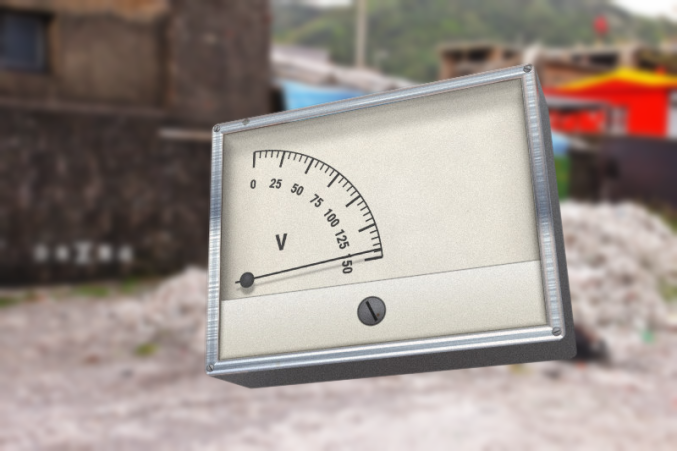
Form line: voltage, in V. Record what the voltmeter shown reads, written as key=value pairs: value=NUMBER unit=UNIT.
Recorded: value=145 unit=V
